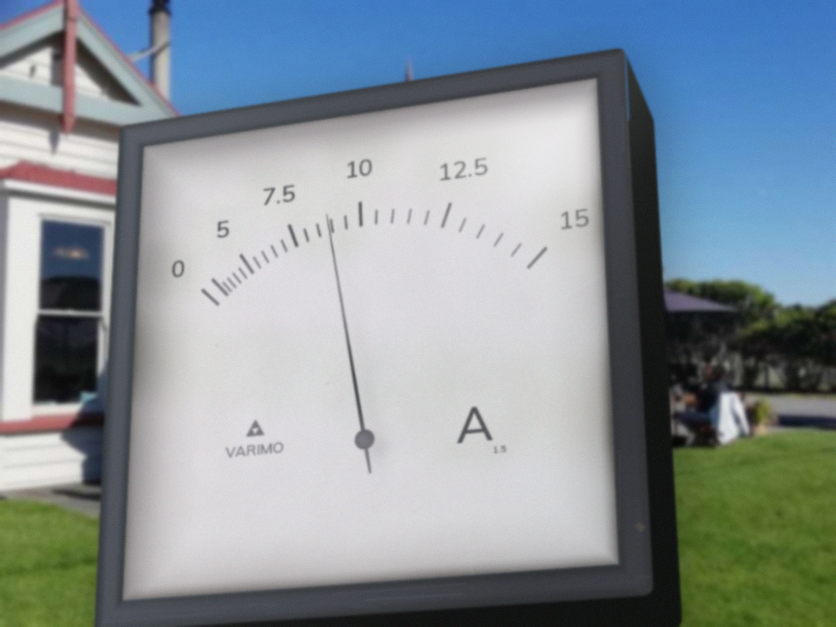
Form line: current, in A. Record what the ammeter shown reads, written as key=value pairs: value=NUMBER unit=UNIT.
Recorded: value=9 unit=A
